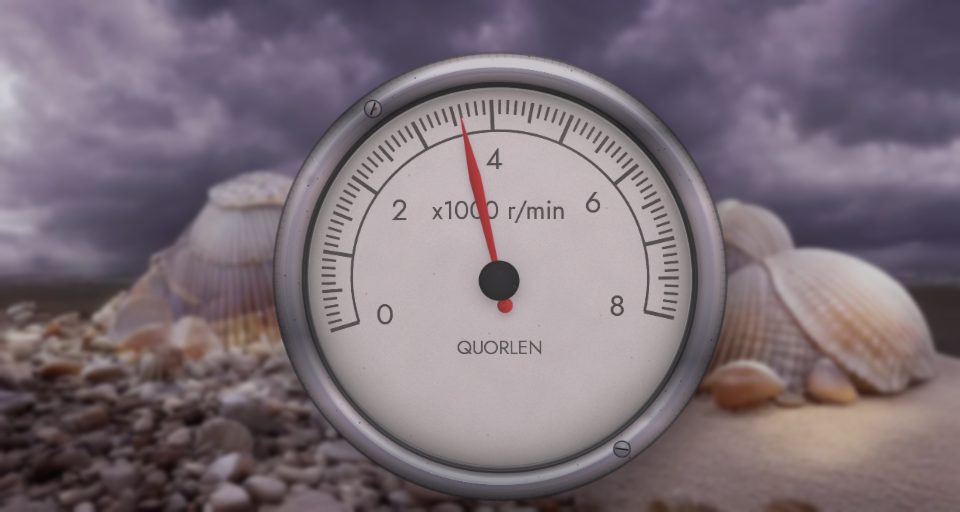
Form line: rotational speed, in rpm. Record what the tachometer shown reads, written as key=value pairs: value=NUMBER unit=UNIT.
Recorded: value=3600 unit=rpm
